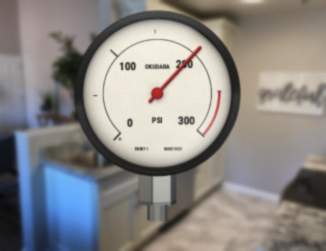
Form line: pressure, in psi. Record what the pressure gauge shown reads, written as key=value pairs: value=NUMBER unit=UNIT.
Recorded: value=200 unit=psi
